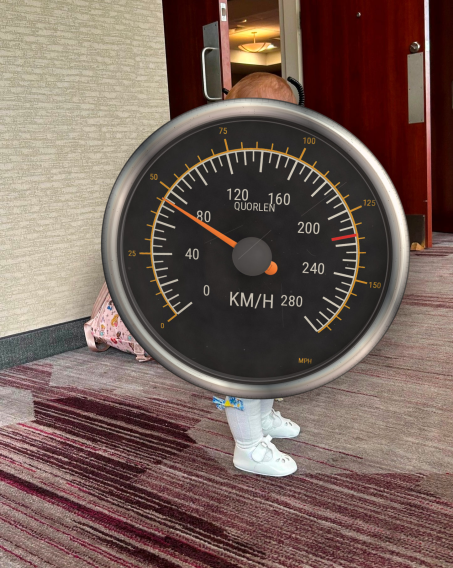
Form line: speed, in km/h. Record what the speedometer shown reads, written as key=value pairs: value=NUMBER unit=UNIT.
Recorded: value=75 unit=km/h
